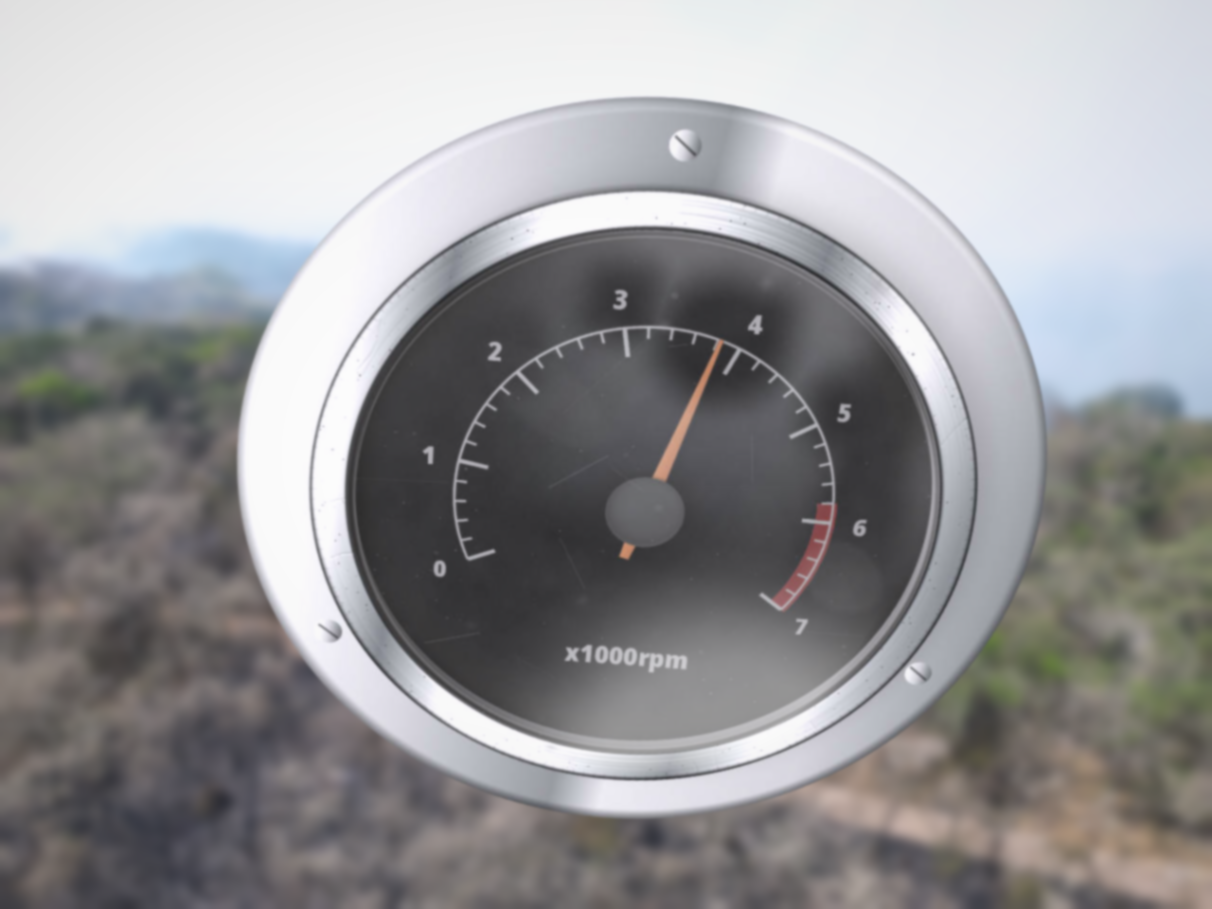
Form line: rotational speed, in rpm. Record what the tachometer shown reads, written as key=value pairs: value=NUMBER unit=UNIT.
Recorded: value=3800 unit=rpm
